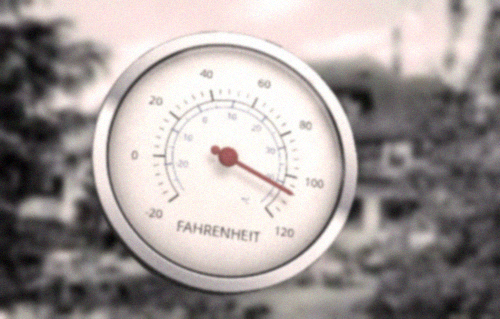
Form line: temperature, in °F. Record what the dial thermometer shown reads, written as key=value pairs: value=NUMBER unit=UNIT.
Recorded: value=108 unit=°F
